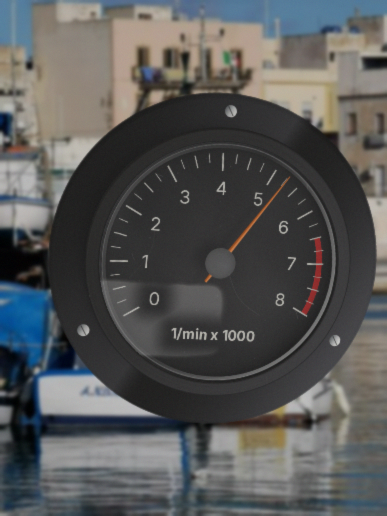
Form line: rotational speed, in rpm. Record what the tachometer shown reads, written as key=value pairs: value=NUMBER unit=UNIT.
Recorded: value=5250 unit=rpm
